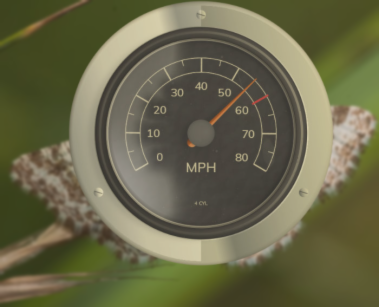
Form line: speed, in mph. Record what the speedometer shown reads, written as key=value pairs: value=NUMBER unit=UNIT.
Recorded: value=55 unit=mph
